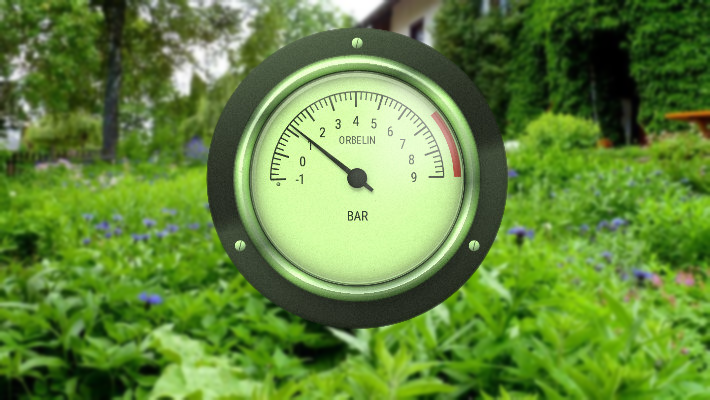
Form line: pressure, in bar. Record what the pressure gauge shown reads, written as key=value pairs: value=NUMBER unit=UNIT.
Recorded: value=1.2 unit=bar
